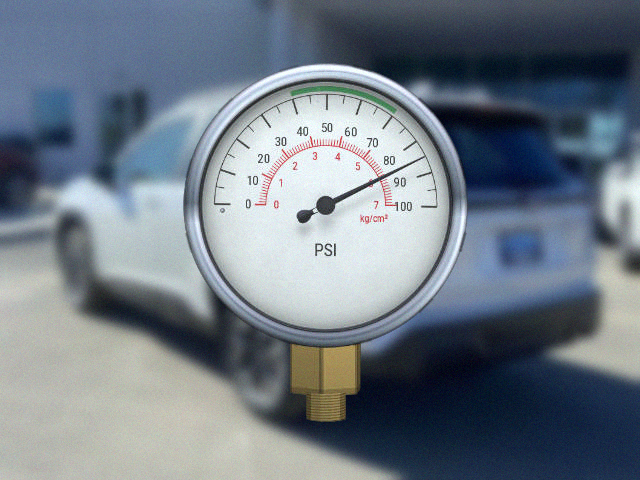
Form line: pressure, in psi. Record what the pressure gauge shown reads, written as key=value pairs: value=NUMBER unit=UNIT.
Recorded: value=85 unit=psi
